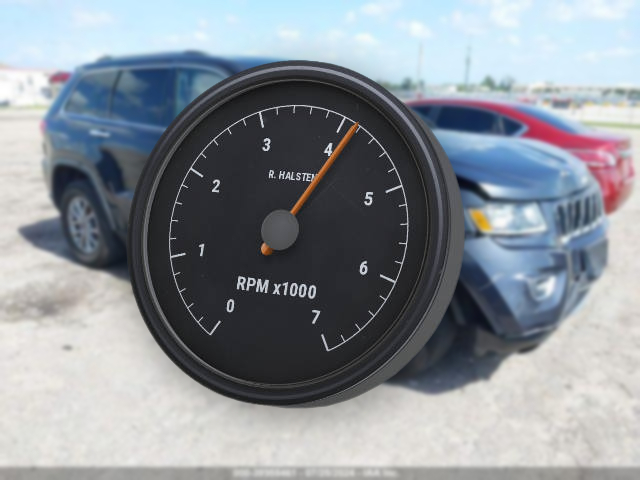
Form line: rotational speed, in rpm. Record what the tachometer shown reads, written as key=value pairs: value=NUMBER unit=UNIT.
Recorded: value=4200 unit=rpm
